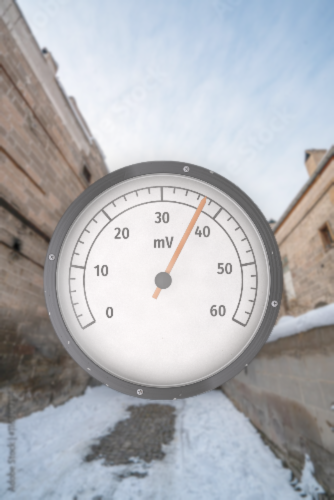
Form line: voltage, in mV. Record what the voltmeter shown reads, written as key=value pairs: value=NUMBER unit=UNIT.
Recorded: value=37 unit=mV
